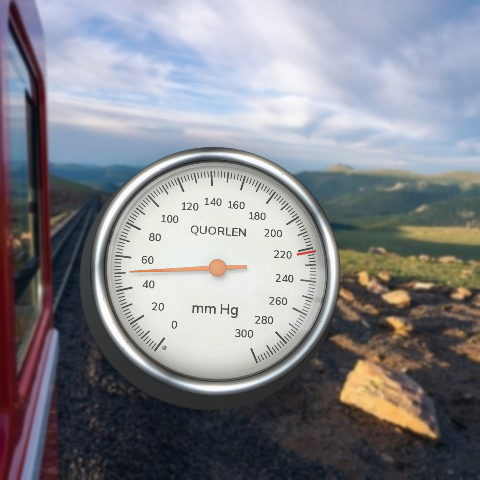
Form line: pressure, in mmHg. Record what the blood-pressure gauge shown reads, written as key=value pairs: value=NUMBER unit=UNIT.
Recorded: value=50 unit=mmHg
